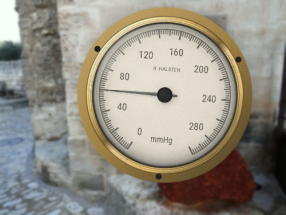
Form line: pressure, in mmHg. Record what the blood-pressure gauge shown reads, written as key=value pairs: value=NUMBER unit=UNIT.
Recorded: value=60 unit=mmHg
